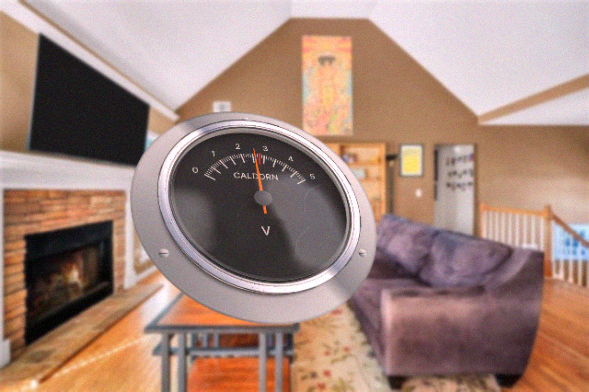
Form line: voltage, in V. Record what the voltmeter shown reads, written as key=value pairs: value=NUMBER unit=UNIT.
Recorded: value=2.5 unit=V
